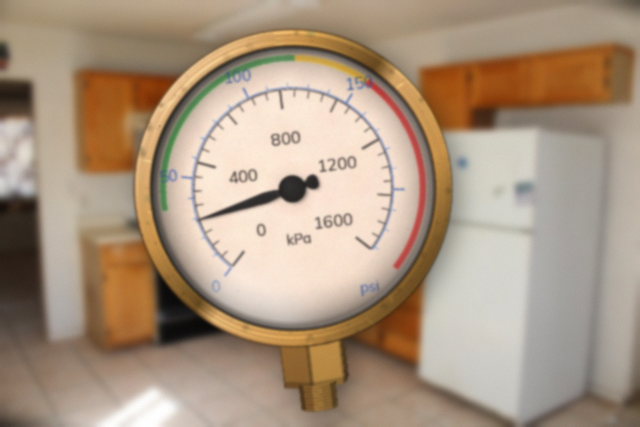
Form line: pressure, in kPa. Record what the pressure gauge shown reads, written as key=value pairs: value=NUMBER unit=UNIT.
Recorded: value=200 unit=kPa
